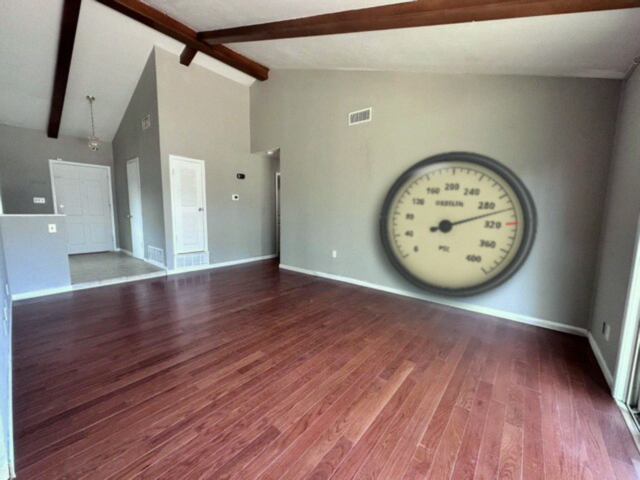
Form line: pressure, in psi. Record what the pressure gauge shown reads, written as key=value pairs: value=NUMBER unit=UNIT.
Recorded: value=300 unit=psi
